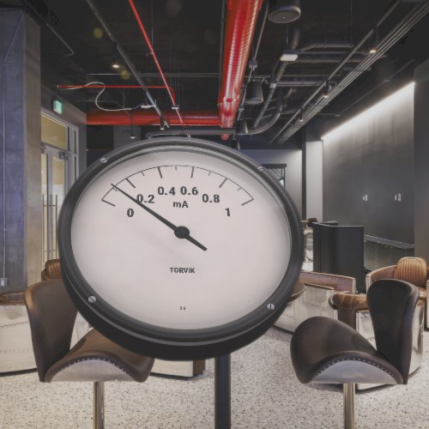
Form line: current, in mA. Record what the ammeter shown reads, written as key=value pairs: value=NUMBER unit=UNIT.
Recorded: value=0.1 unit=mA
